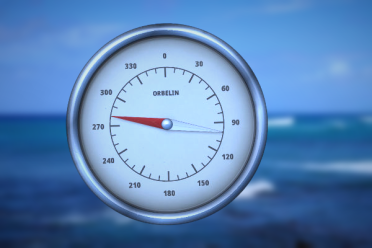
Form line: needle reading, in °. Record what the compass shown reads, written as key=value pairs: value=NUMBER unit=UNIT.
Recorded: value=280 unit=°
